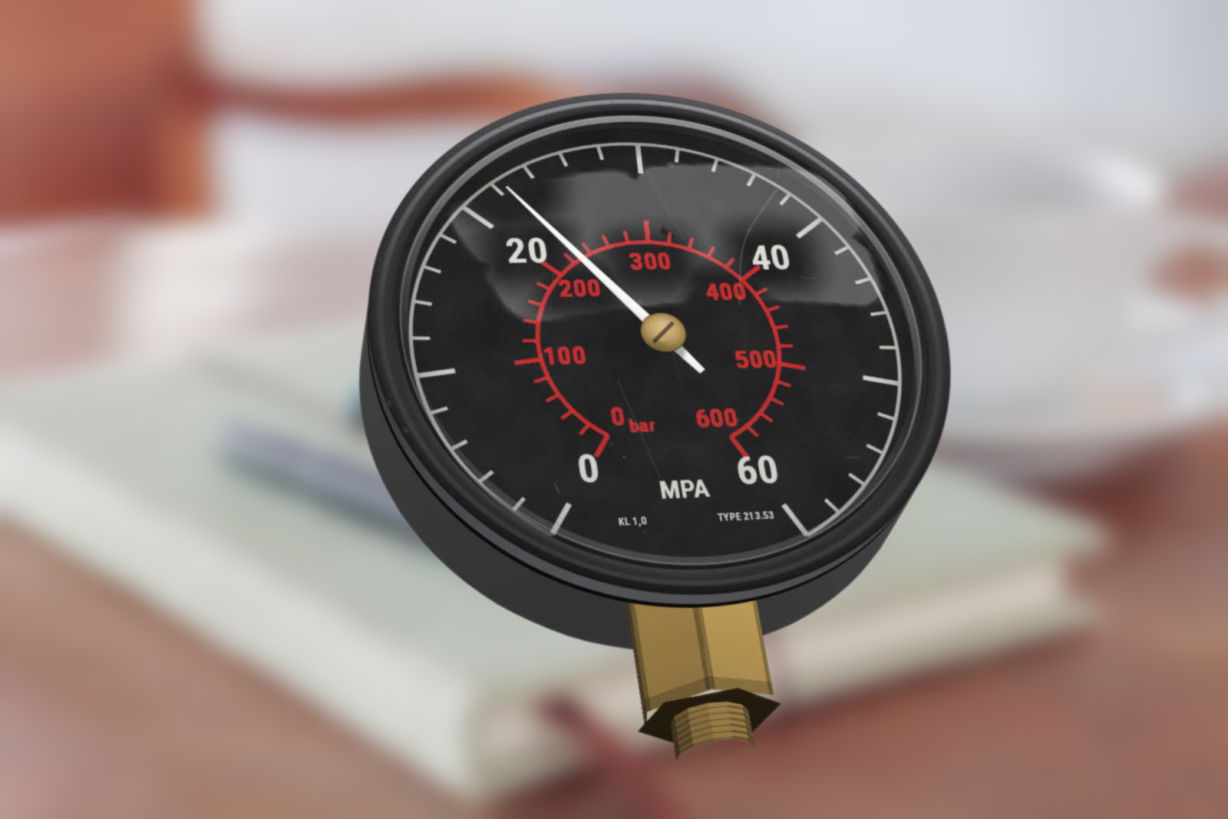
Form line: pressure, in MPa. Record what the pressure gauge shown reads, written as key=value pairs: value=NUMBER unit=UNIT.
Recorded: value=22 unit=MPa
